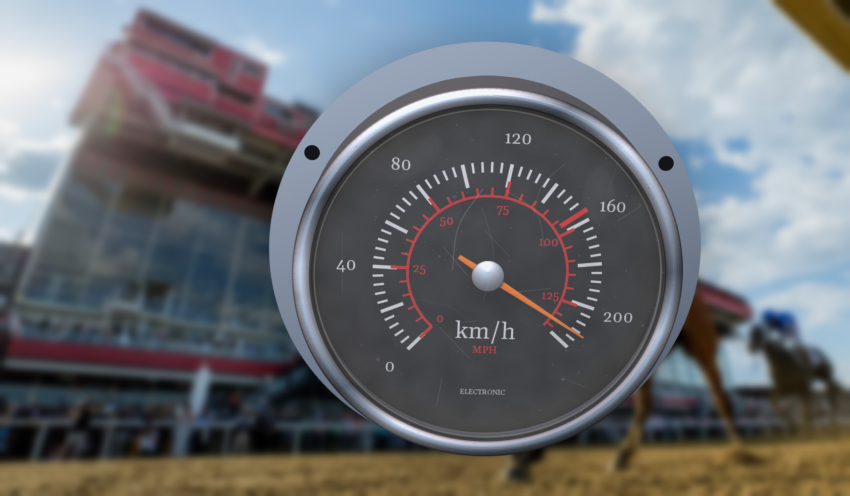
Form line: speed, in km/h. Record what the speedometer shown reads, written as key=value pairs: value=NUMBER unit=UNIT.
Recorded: value=212 unit=km/h
